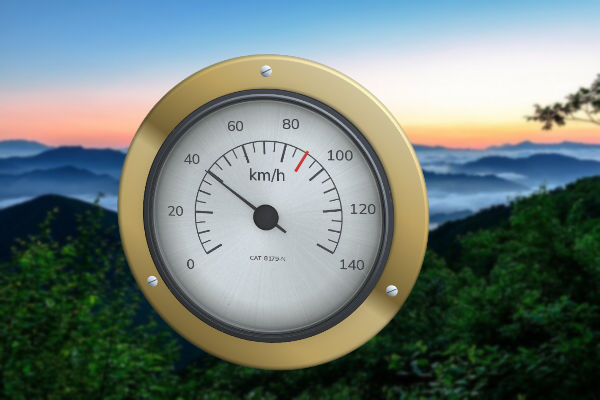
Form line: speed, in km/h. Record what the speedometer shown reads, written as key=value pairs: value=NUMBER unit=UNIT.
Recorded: value=40 unit=km/h
